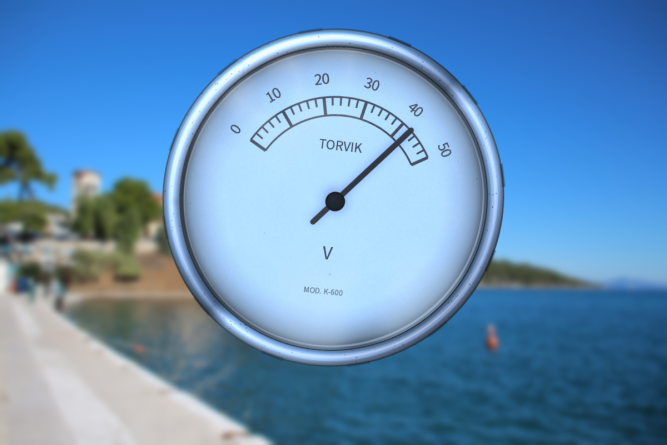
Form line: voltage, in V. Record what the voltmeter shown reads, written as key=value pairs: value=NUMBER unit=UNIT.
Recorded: value=42 unit=V
